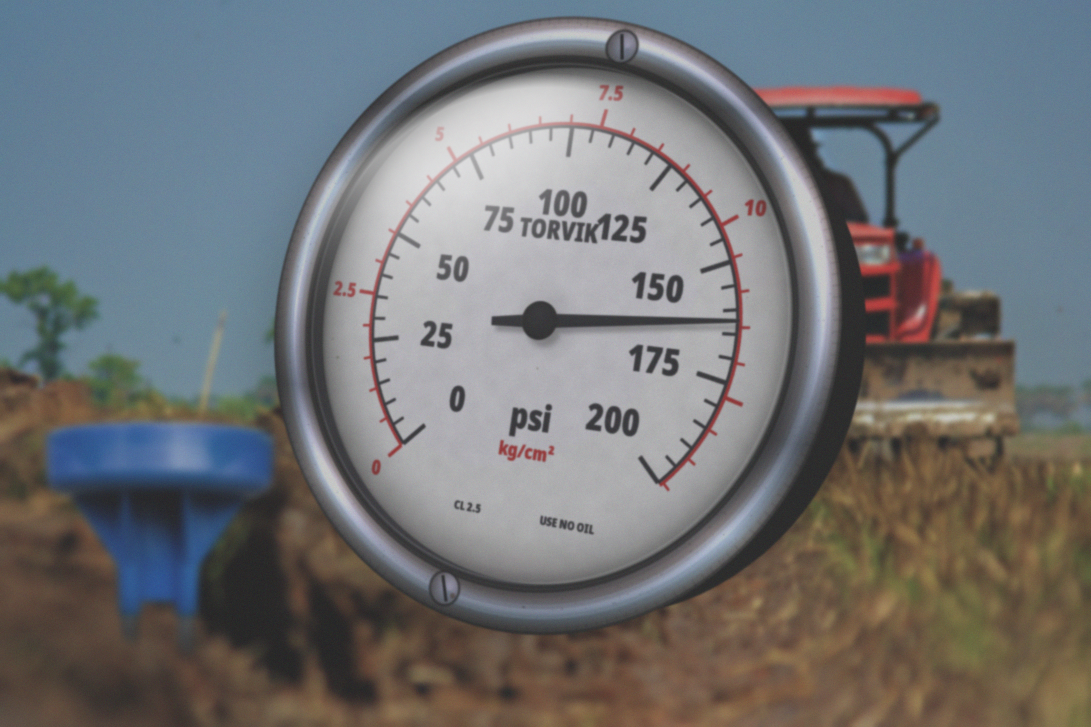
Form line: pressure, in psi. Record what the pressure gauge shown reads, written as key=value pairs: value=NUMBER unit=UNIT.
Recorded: value=162.5 unit=psi
